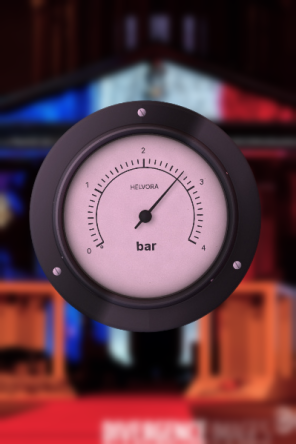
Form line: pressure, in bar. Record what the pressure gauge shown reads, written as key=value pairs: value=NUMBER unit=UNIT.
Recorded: value=2.7 unit=bar
